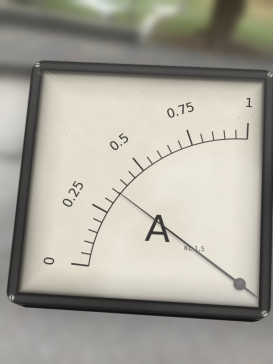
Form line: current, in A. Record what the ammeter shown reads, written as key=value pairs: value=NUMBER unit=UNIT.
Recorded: value=0.35 unit=A
